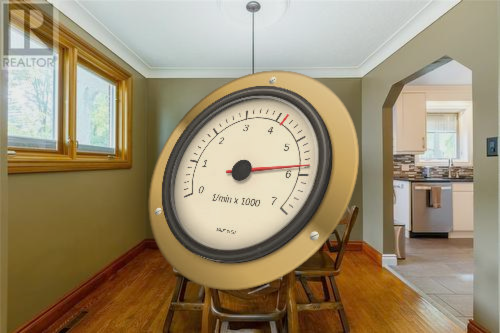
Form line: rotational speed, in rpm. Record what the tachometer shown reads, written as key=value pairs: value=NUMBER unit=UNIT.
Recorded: value=5800 unit=rpm
